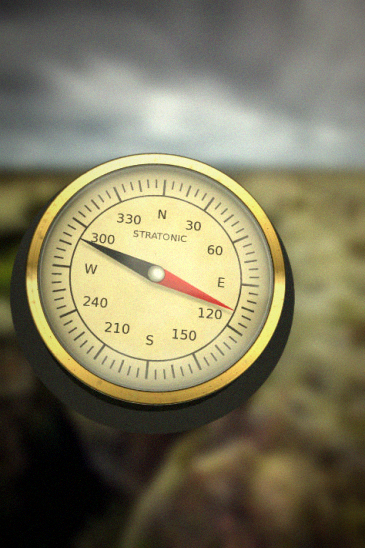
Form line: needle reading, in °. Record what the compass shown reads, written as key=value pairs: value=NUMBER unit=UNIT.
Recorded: value=110 unit=°
